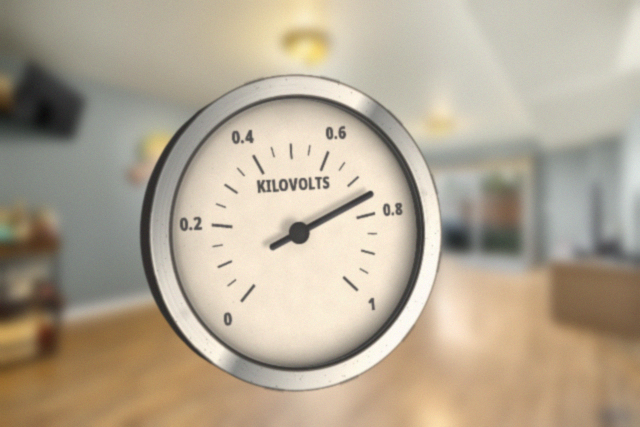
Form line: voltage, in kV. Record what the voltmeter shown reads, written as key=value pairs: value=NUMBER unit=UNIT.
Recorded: value=0.75 unit=kV
